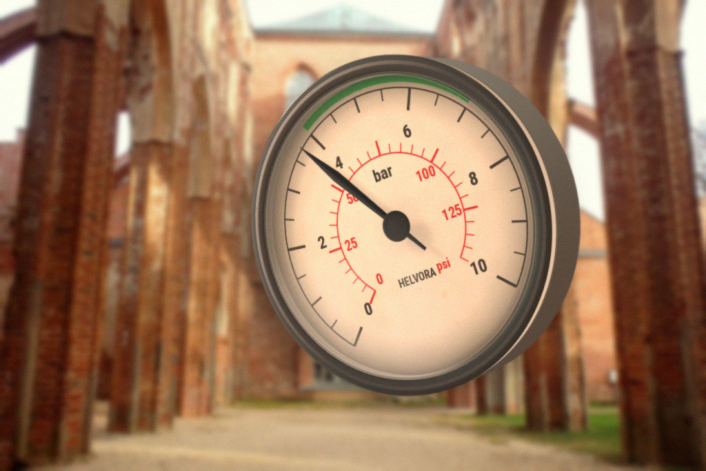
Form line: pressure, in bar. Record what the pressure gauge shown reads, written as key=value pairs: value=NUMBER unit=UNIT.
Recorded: value=3.75 unit=bar
